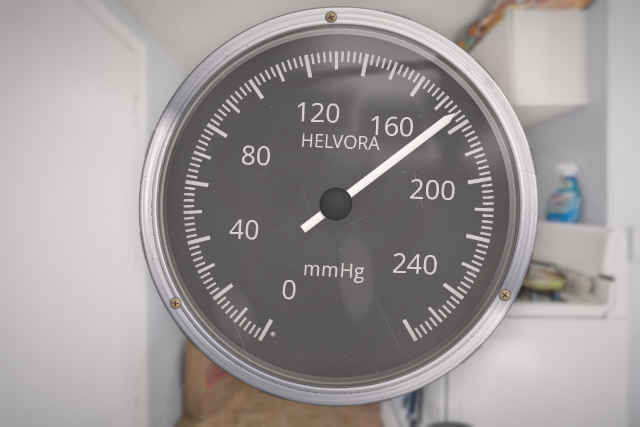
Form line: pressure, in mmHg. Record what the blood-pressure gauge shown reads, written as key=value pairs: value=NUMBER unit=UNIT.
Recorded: value=176 unit=mmHg
